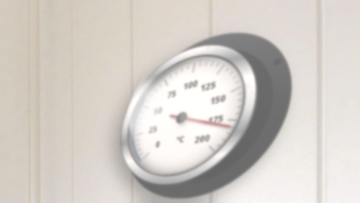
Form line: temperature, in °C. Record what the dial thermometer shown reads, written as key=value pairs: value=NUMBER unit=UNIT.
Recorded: value=180 unit=°C
